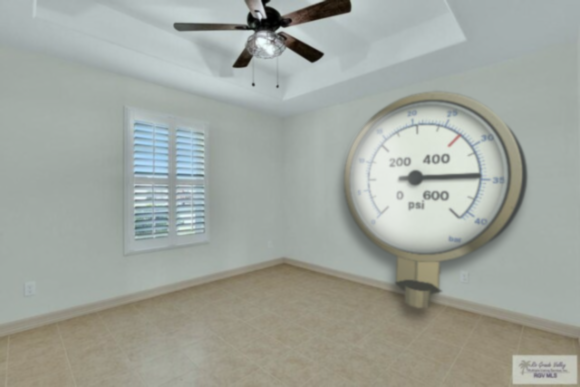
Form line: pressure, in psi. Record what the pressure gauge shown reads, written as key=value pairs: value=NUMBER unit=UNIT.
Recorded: value=500 unit=psi
